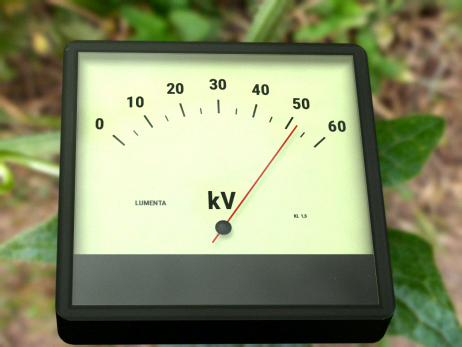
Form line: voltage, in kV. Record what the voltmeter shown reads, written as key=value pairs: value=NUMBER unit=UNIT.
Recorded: value=52.5 unit=kV
